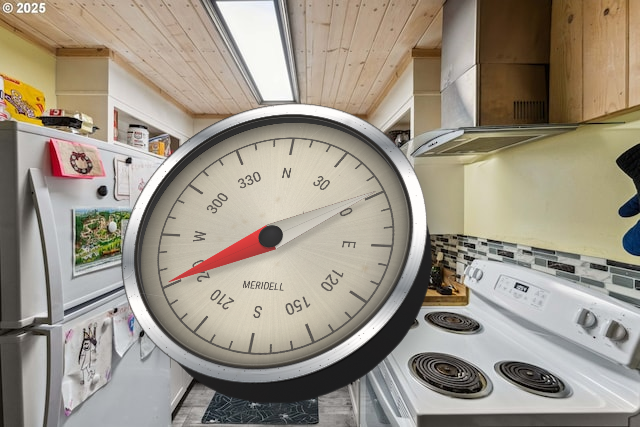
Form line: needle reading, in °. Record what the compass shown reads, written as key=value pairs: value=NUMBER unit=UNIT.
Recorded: value=240 unit=°
